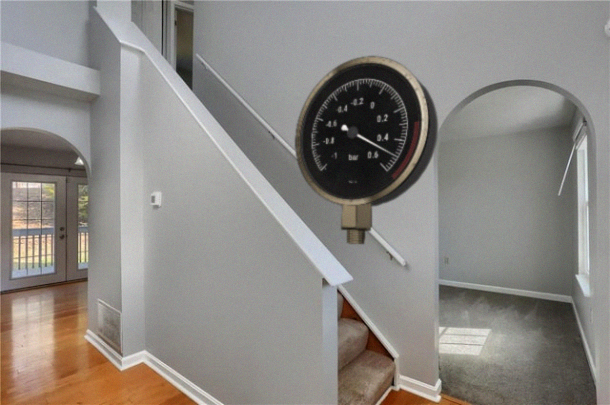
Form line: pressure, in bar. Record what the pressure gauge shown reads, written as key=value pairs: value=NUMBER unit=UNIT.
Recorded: value=0.5 unit=bar
